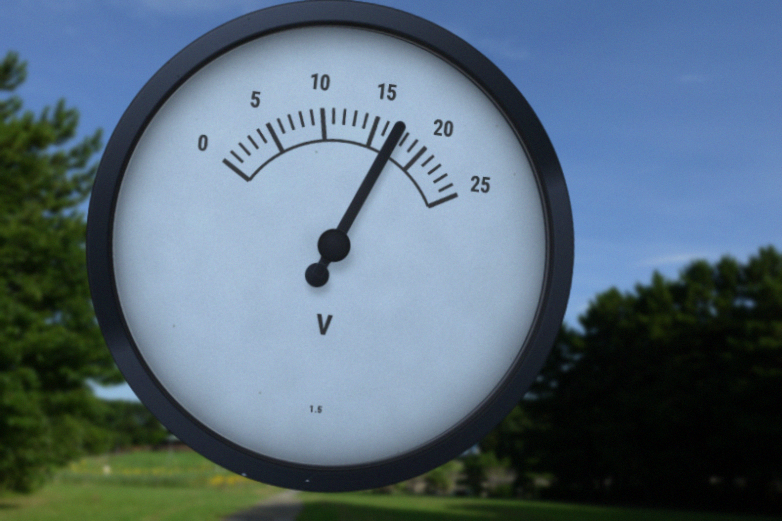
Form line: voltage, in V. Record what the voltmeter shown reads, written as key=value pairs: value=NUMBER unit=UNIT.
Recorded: value=17 unit=V
